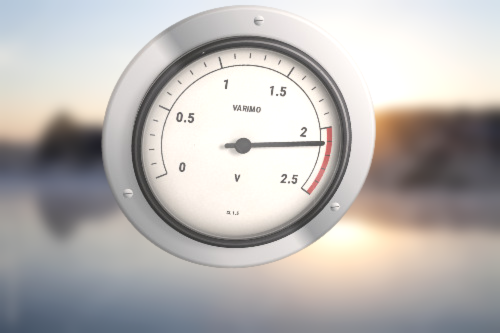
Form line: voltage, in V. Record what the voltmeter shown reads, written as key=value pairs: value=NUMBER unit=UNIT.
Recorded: value=2.1 unit=V
